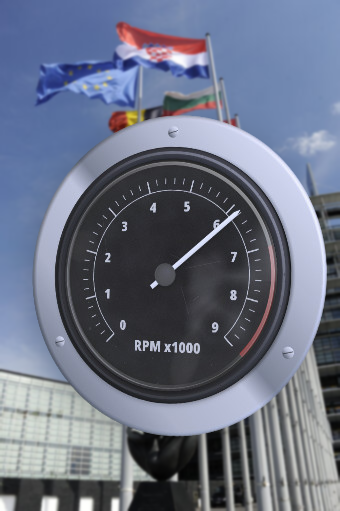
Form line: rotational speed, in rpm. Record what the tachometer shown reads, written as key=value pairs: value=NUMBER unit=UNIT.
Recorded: value=6200 unit=rpm
